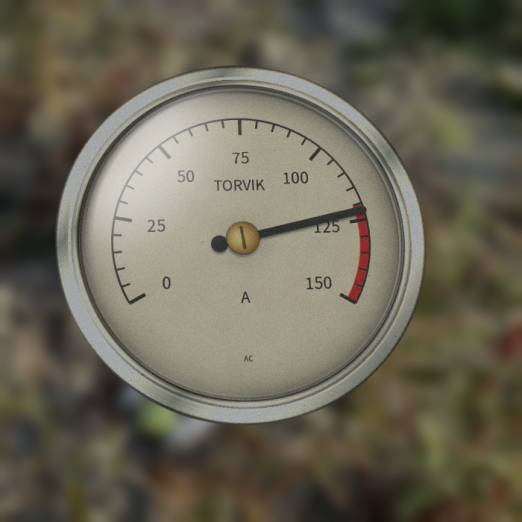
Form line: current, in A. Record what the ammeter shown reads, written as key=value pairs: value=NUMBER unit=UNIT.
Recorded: value=122.5 unit=A
